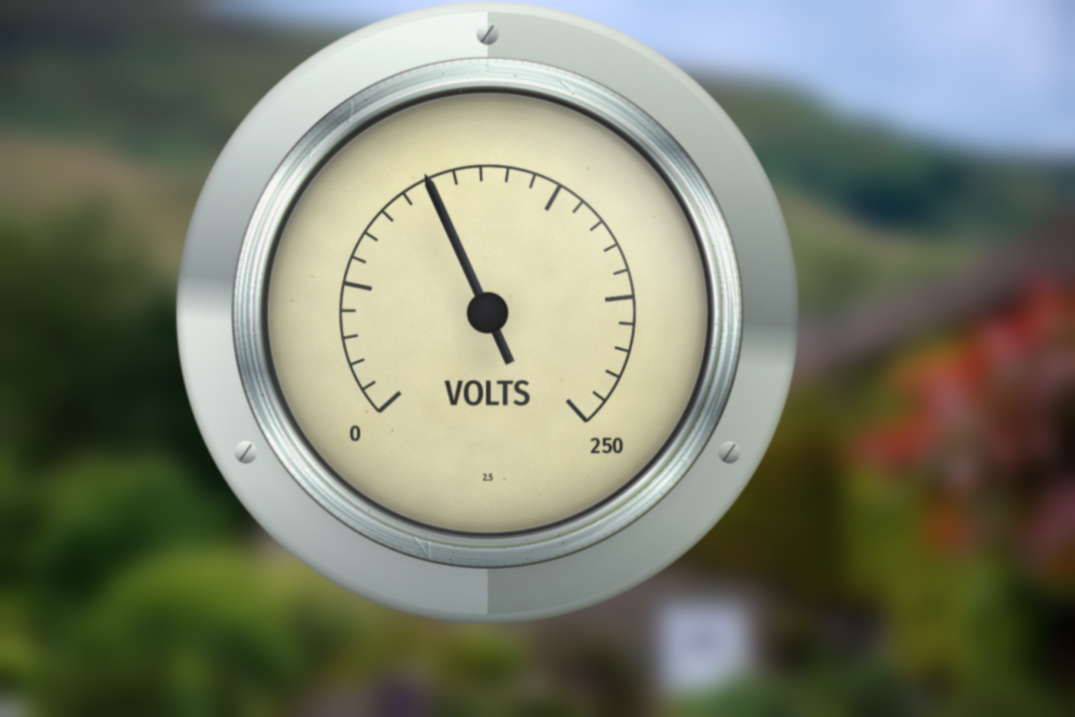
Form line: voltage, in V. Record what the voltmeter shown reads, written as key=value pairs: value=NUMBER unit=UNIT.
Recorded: value=100 unit=V
